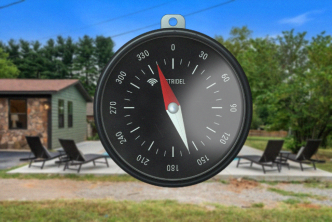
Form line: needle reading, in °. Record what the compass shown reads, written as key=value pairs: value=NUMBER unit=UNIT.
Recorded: value=340 unit=°
